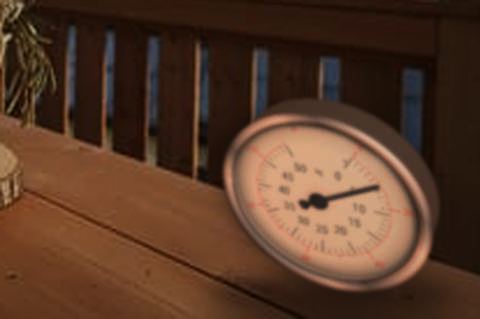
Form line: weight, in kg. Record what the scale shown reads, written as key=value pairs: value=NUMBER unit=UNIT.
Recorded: value=5 unit=kg
